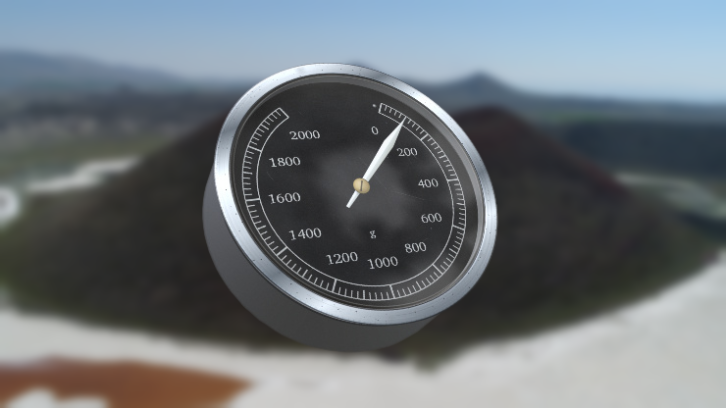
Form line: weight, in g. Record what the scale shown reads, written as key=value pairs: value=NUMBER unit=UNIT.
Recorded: value=100 unit=g
